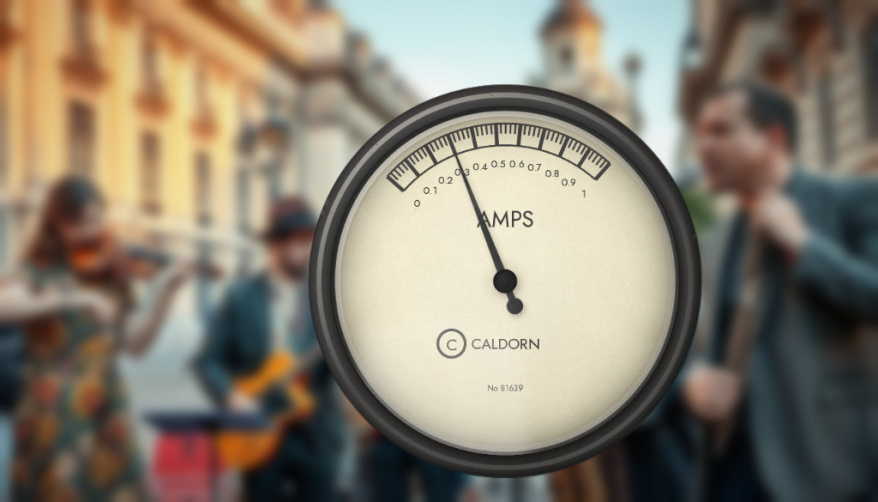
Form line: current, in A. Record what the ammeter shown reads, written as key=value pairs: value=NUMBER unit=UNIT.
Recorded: value=0.3 unit=A
